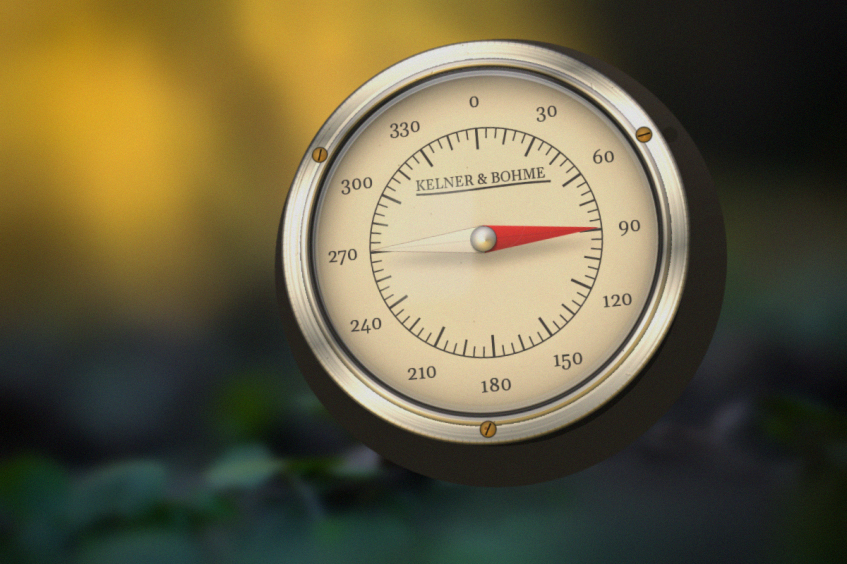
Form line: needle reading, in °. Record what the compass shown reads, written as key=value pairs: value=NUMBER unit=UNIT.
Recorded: value=90 unit=°
